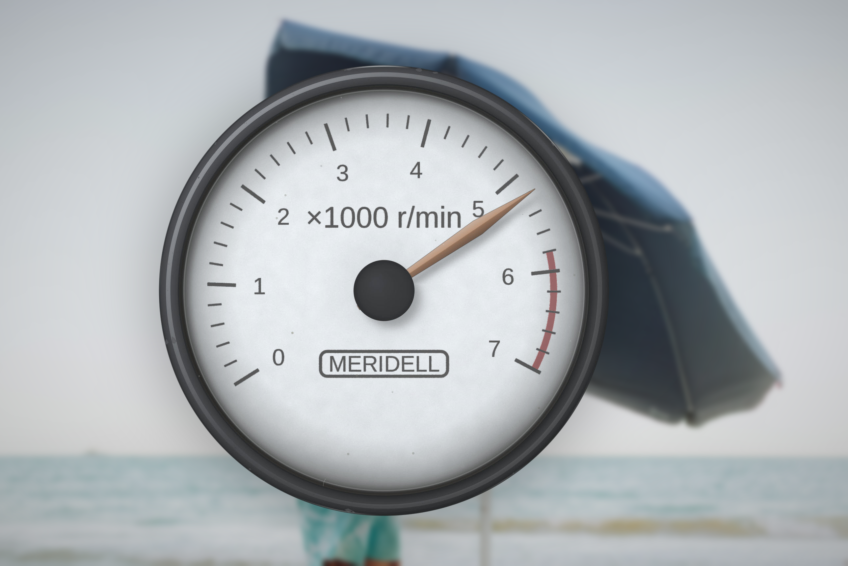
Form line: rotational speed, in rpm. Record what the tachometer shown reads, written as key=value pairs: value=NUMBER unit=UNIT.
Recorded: value=5200 unit=rpm
